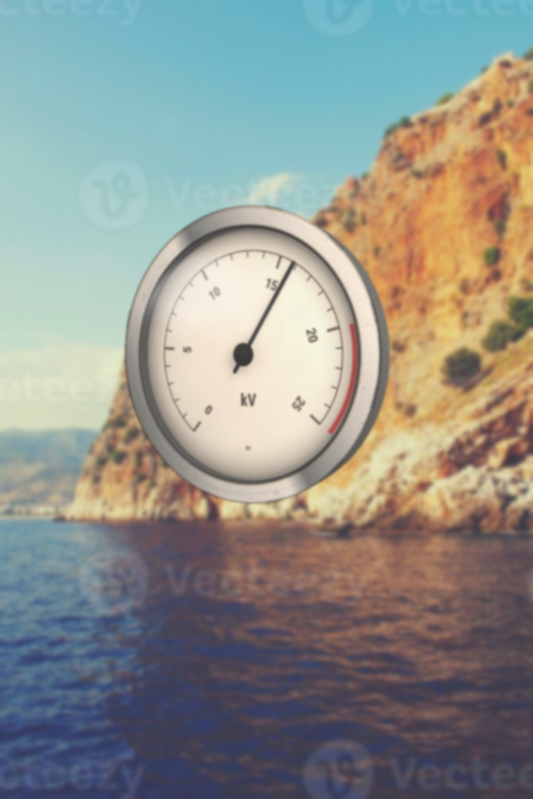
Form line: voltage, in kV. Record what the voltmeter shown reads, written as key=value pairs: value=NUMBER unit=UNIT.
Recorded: value=16 unit=kV
